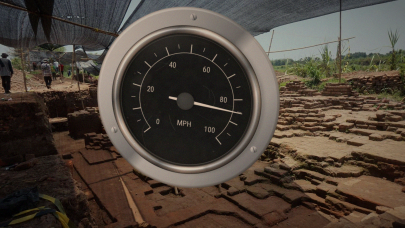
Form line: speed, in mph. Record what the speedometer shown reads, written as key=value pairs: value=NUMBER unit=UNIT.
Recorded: value=85 unit=mph
